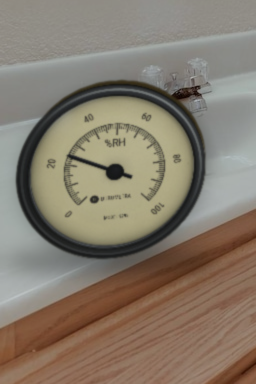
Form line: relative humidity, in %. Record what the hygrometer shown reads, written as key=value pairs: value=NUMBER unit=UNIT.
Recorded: value=25 unit=%
